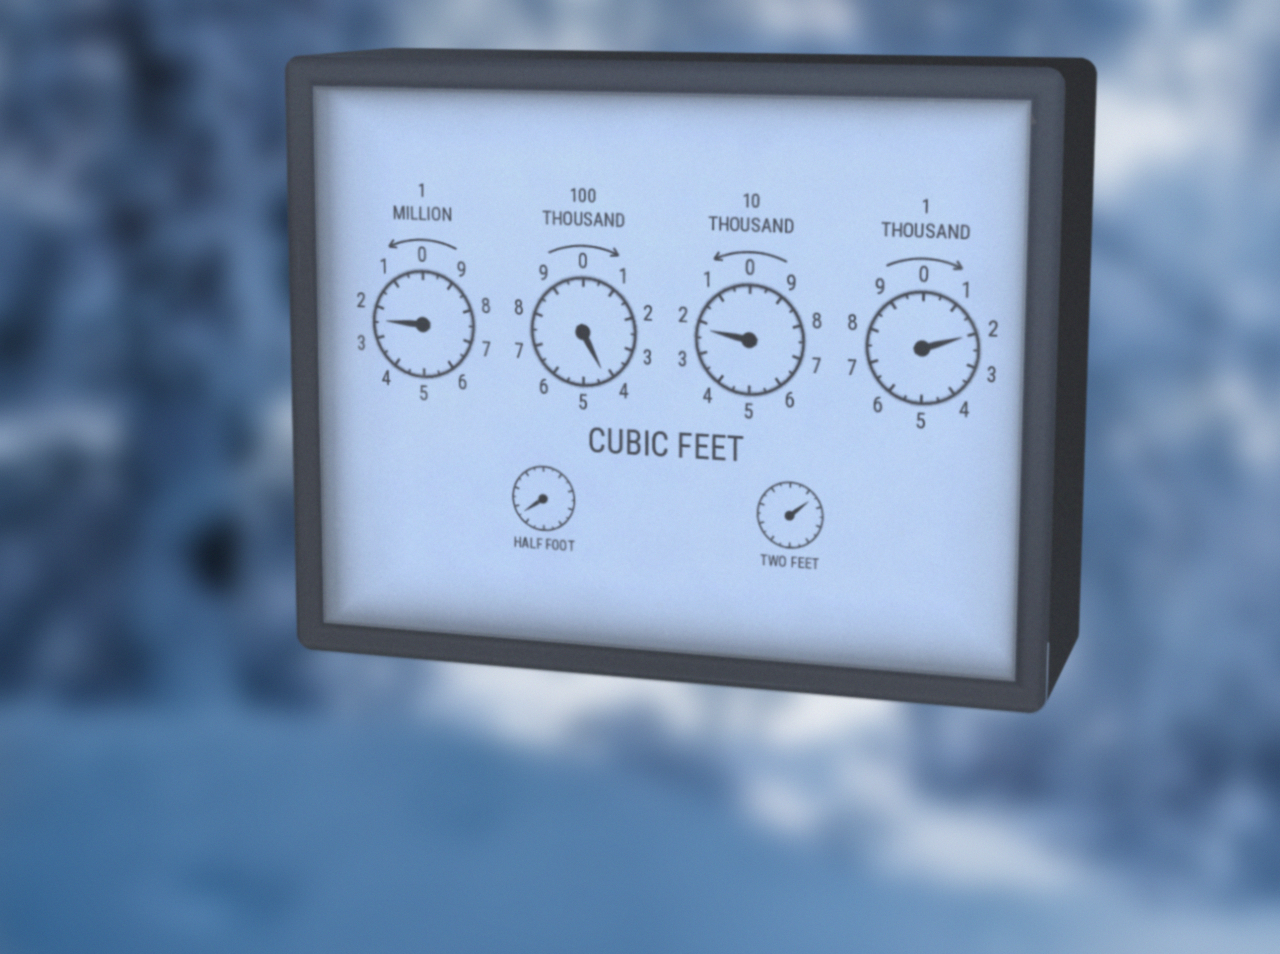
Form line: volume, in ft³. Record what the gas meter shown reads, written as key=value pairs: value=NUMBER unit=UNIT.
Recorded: value=242200 unit=ft³
